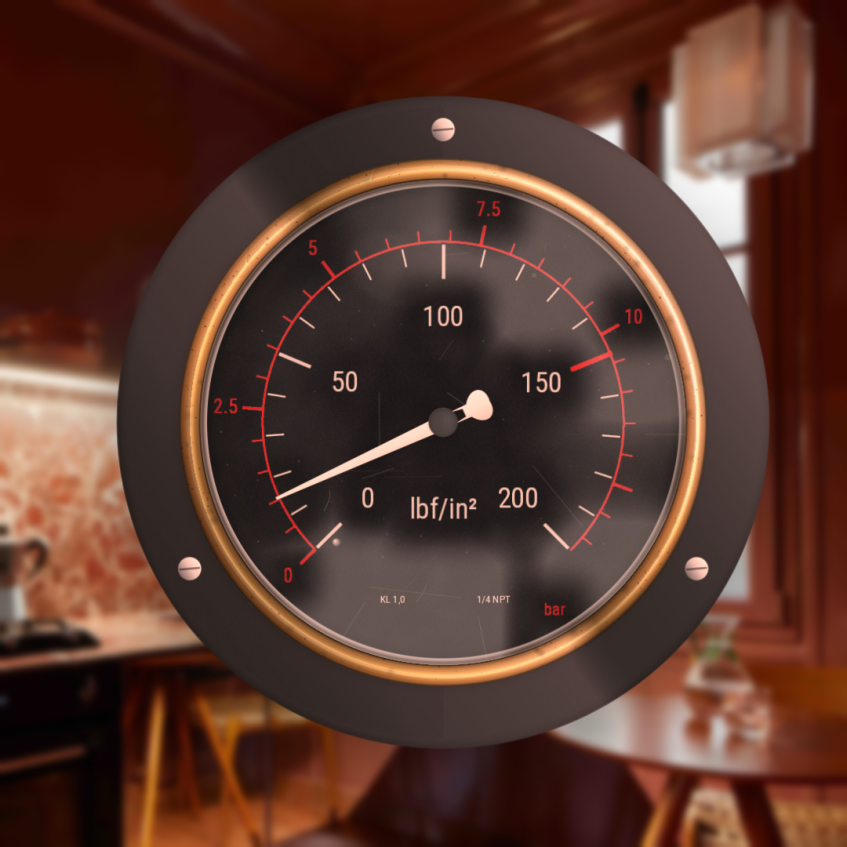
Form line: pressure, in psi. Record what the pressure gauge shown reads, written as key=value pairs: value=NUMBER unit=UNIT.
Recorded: value=15 unit=psi
